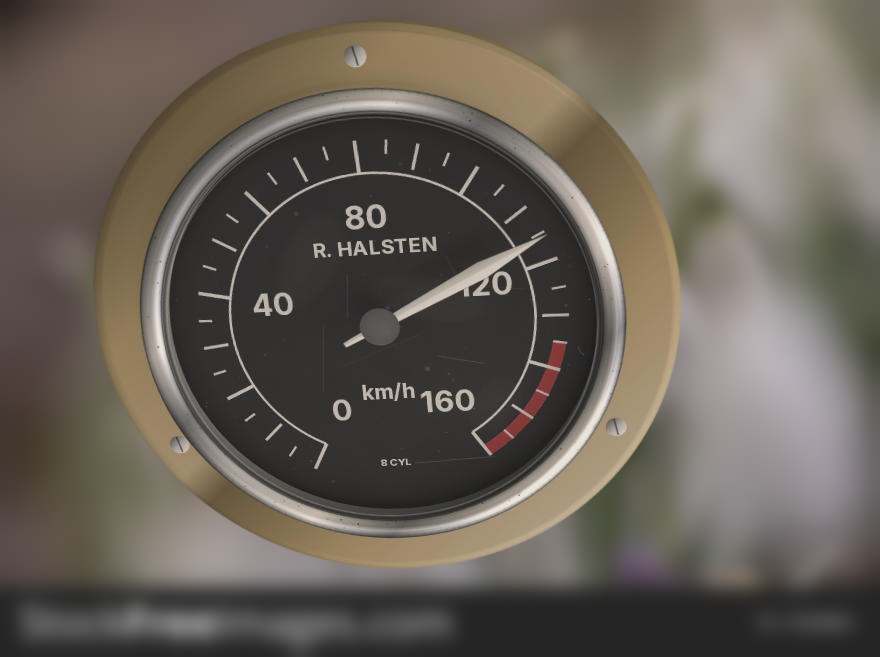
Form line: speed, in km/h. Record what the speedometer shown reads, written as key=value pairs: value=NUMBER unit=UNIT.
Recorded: value=115 unit=km/h
